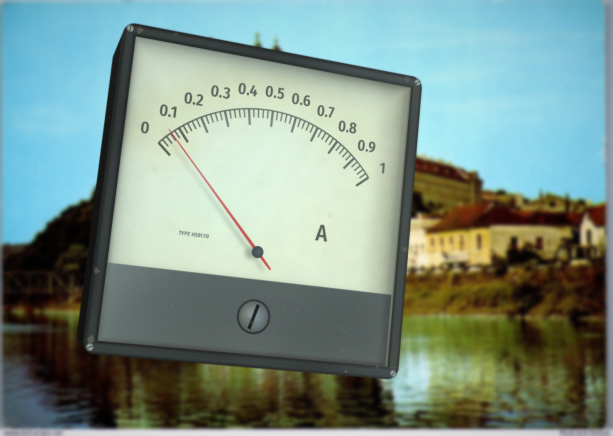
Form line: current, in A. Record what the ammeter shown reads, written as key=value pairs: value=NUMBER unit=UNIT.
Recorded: value=0.06 unit=A
